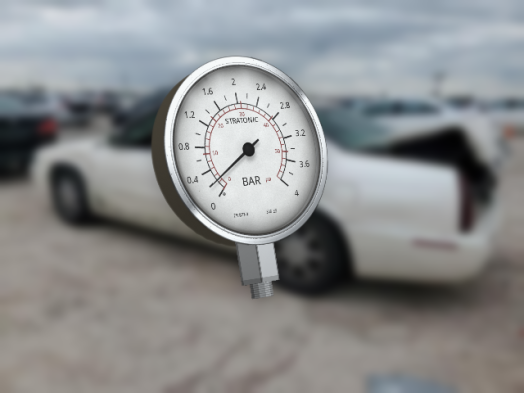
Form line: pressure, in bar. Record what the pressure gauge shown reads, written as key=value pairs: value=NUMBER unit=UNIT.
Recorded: value=0.2 unit=bar
